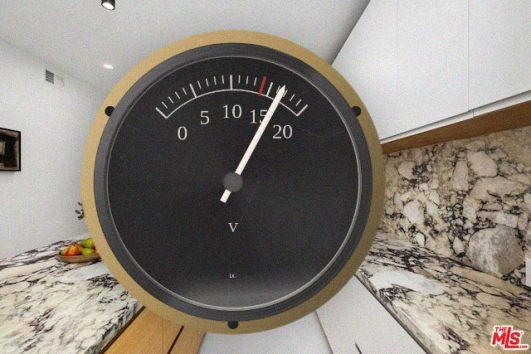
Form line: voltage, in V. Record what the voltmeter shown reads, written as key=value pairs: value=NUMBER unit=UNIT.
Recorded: value=16.5 unit=V
